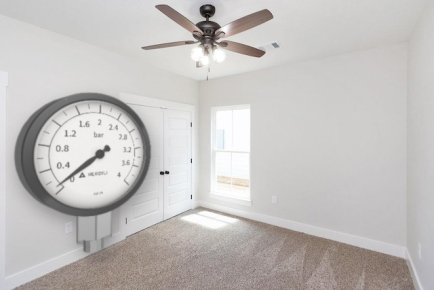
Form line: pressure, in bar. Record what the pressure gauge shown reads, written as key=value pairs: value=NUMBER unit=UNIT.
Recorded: value=0.1 unit=bar
